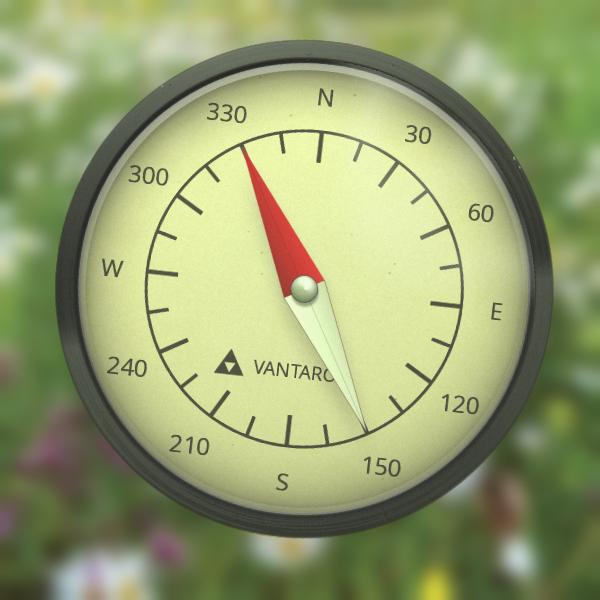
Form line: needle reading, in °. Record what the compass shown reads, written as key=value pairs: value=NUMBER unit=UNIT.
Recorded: value=330 unit=°
